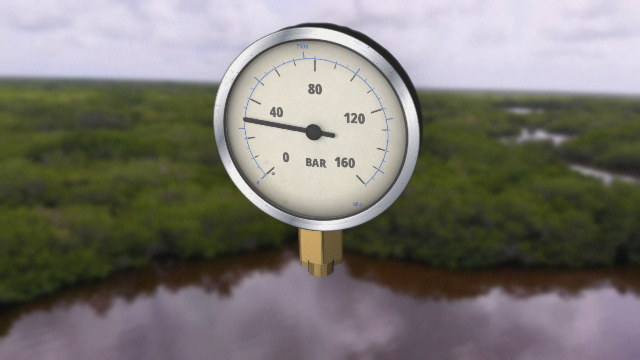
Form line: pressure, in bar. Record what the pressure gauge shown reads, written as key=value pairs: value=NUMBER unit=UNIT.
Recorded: value=30 unit=bar
